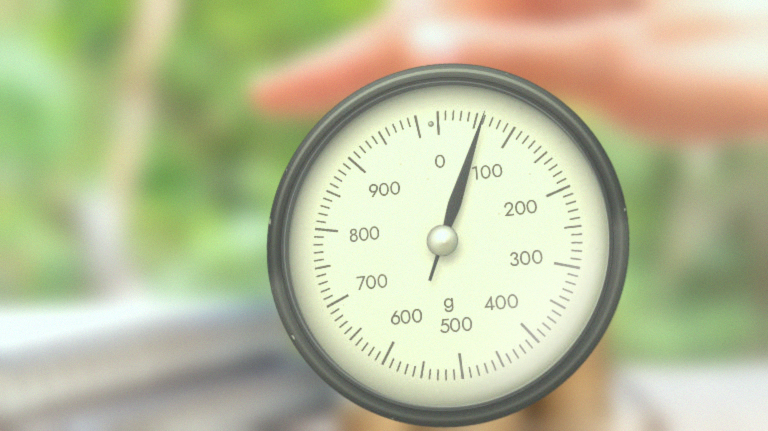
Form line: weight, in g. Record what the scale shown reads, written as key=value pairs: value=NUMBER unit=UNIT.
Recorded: value=60 unit=g
